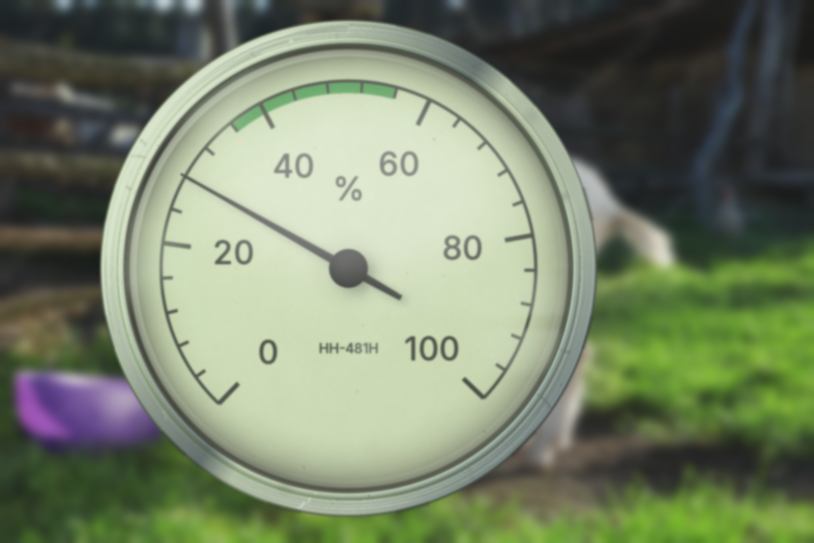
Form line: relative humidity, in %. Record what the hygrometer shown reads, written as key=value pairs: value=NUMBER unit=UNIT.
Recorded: value=28 unit=%
